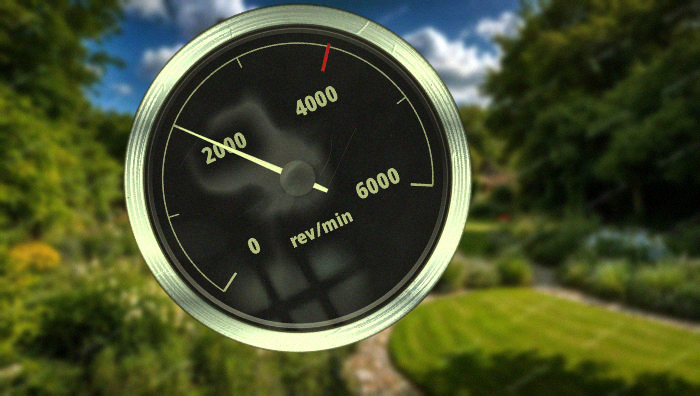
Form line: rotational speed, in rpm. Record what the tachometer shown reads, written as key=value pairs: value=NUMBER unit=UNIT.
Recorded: value=2000 unit=rpm
